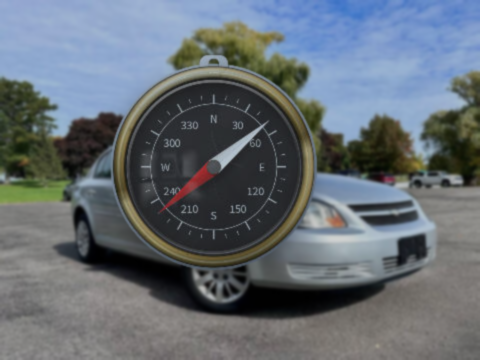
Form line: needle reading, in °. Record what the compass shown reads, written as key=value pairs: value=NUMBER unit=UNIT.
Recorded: value=230 unit=°
